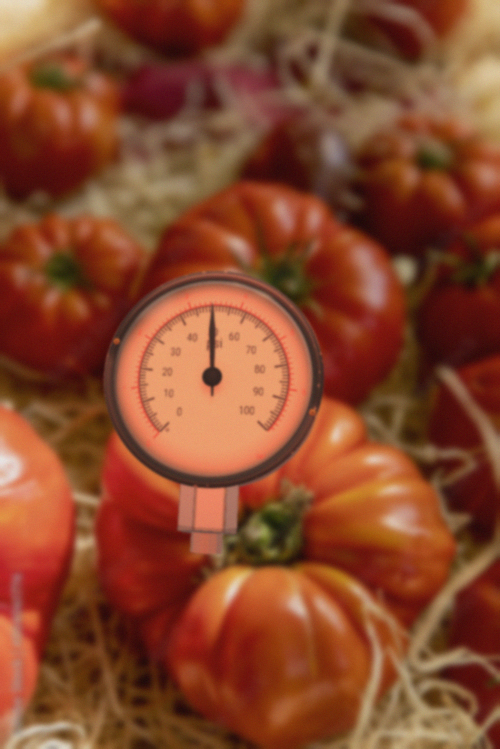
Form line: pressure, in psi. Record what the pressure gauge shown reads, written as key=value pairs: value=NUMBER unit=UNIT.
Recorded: value=50 unit=psi
